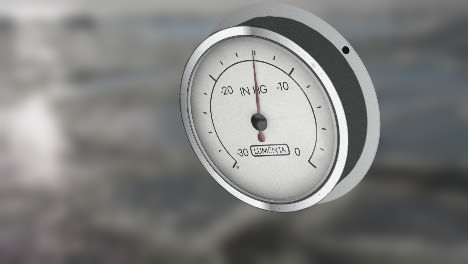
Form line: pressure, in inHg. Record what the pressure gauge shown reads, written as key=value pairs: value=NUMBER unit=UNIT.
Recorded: value=-14 unit=inHg
